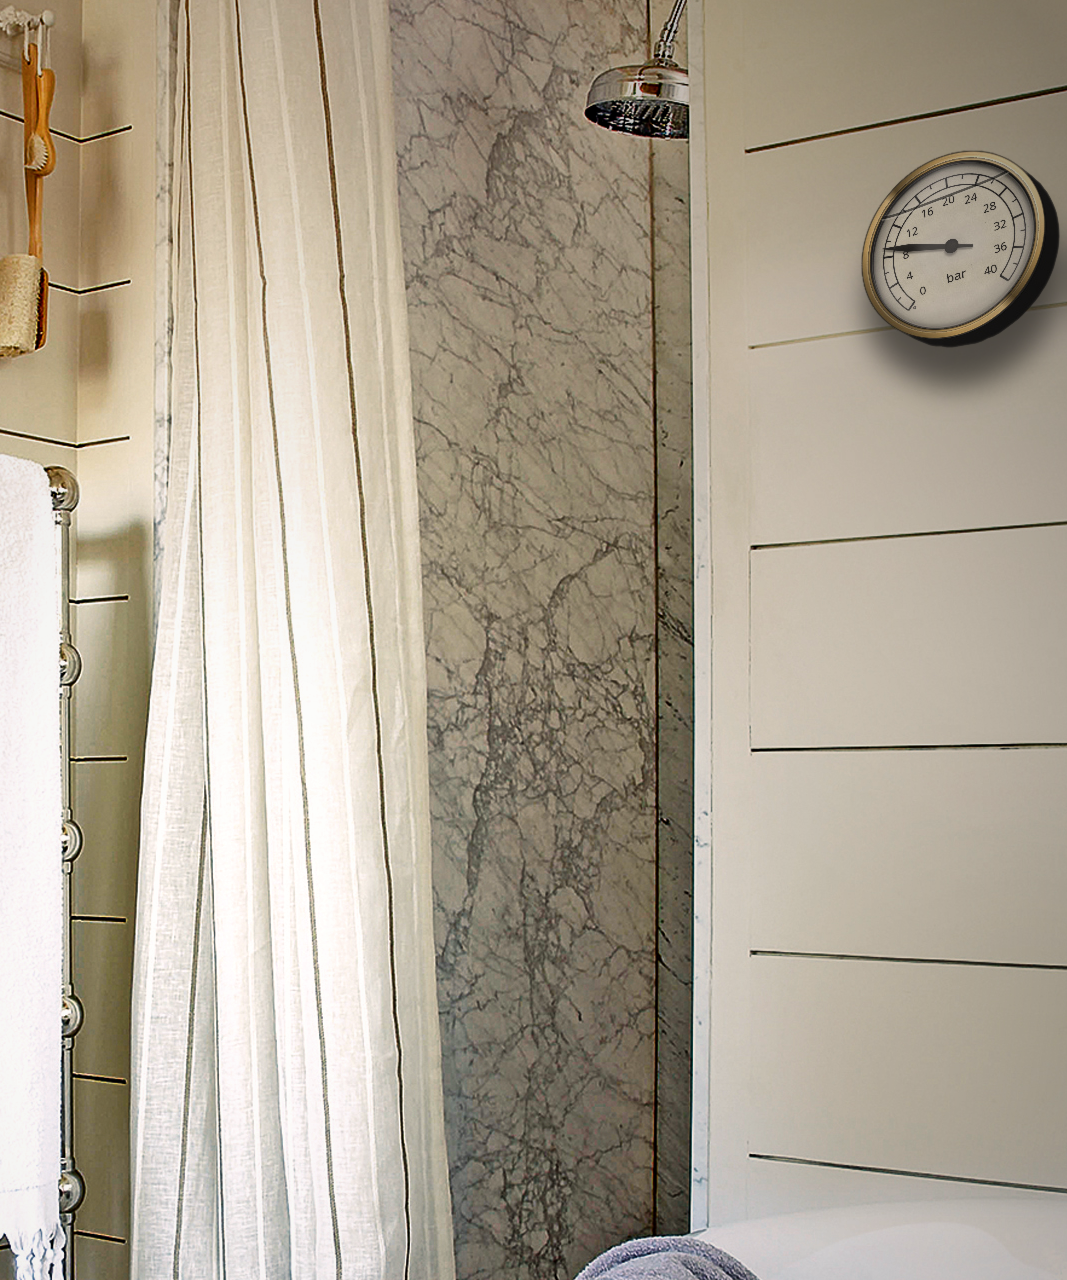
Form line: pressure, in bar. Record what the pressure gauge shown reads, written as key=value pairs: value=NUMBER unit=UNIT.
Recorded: value=9 unit=bar
